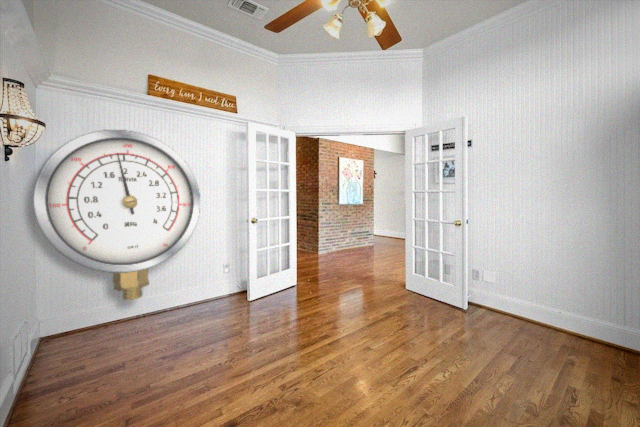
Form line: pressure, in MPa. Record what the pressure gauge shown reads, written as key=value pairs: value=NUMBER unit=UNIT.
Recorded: value=1.9 unit=MPa
